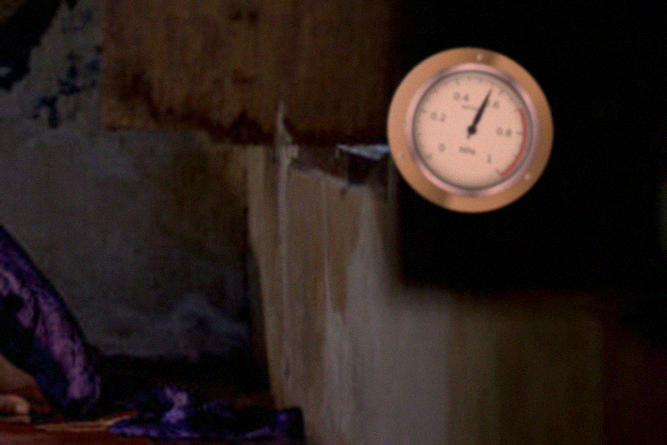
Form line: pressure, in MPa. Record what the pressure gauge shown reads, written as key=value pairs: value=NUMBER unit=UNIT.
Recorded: value=0.55 unit=MPa
